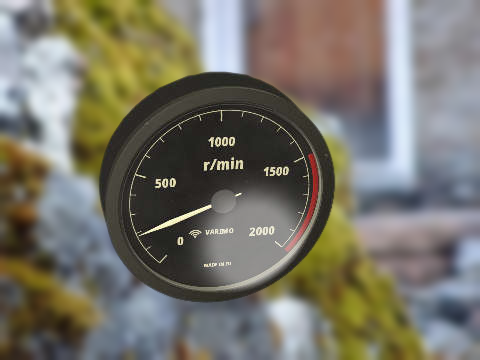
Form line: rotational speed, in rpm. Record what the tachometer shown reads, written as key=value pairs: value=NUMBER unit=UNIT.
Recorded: value=200 unit=rpm
